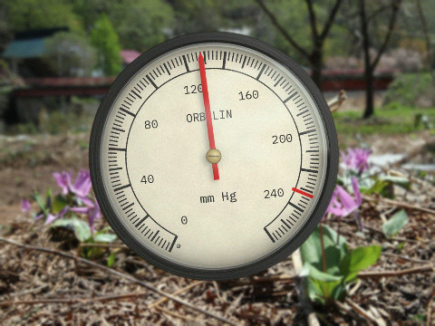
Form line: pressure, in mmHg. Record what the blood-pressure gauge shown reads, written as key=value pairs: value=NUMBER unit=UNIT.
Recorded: value=128 unit=mmHg
